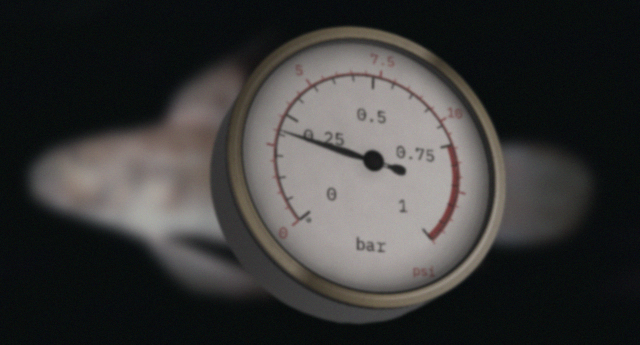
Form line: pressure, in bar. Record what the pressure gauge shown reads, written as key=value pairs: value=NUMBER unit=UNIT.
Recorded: value=0.2 unit=bar
